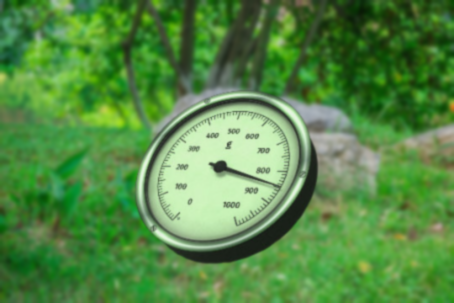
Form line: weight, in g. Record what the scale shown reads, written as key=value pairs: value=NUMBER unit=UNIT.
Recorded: value=850 unit=g
